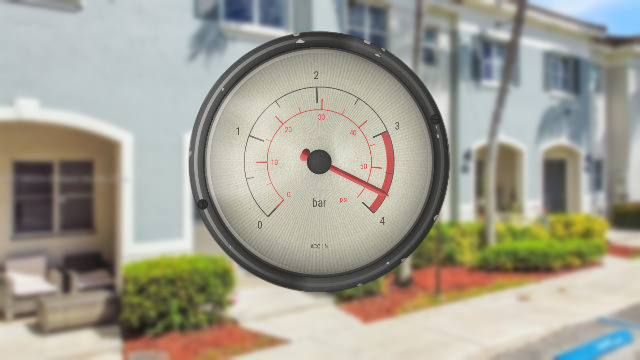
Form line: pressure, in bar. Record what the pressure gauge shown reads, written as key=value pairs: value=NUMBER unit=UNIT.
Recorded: value=3.75 unit=bar
